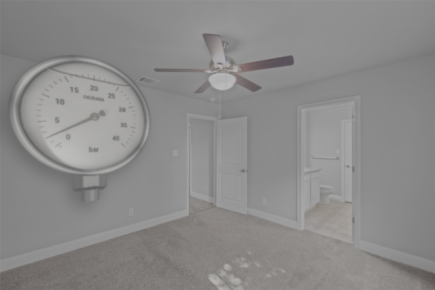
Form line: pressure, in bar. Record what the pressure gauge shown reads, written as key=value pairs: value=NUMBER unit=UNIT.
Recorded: value=2 unit=bar
